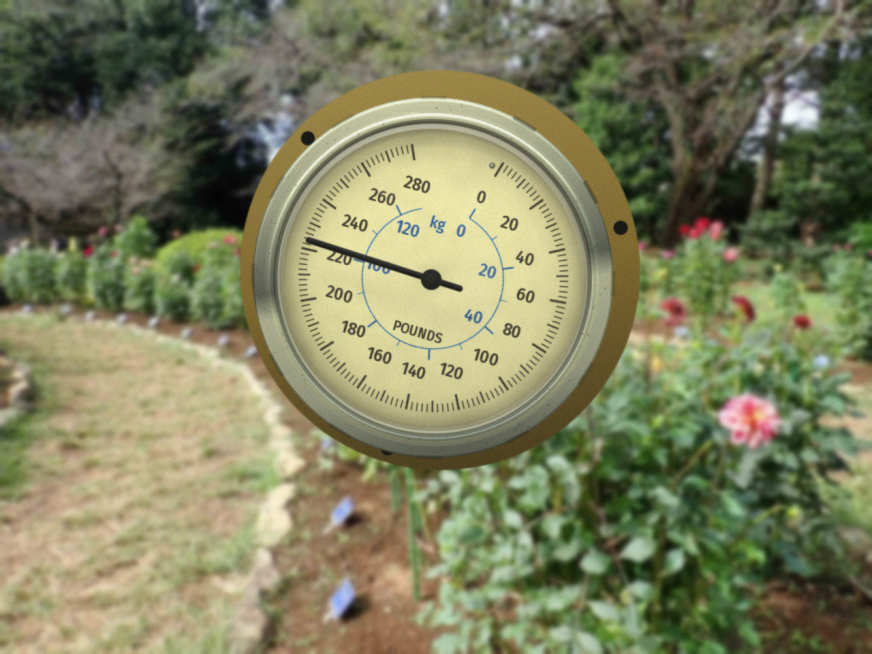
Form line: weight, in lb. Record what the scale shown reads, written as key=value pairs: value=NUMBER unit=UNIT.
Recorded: value=224 unit=lb
